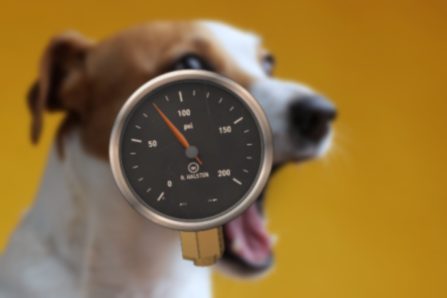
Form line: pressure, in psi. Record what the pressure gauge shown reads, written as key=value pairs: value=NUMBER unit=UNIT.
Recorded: value=80 unit=psi
